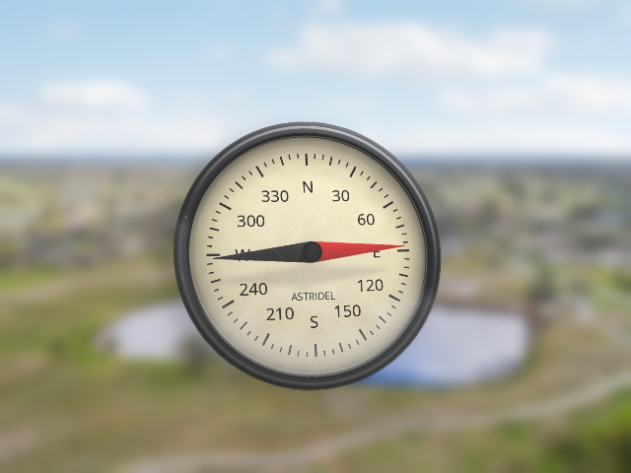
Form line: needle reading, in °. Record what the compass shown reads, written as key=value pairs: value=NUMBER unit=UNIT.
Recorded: value=87.5 unit=°
